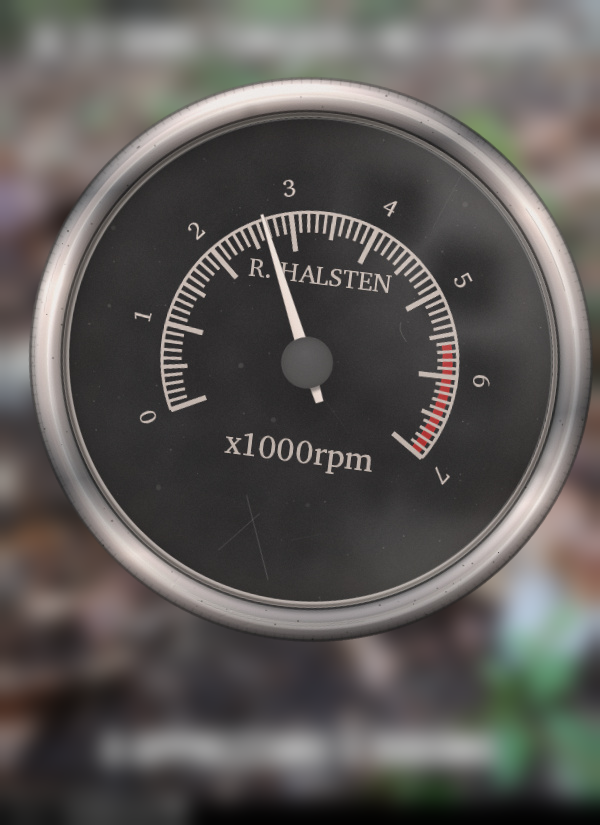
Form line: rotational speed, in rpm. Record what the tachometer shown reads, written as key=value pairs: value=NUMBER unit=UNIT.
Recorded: value=2700 unit=rpm
